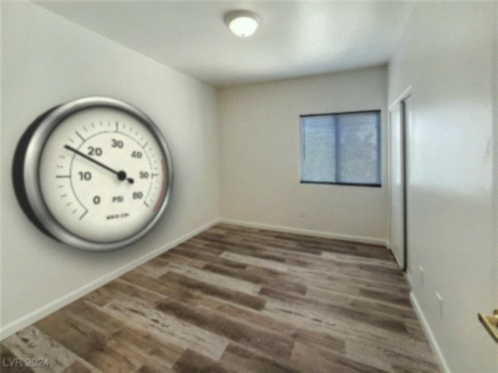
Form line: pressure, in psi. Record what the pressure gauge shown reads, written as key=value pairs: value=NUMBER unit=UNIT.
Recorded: value=16 unit=psi
